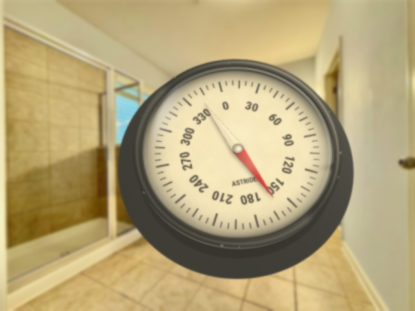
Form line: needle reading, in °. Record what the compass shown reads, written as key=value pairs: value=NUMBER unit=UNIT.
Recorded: value=160 unit=°
